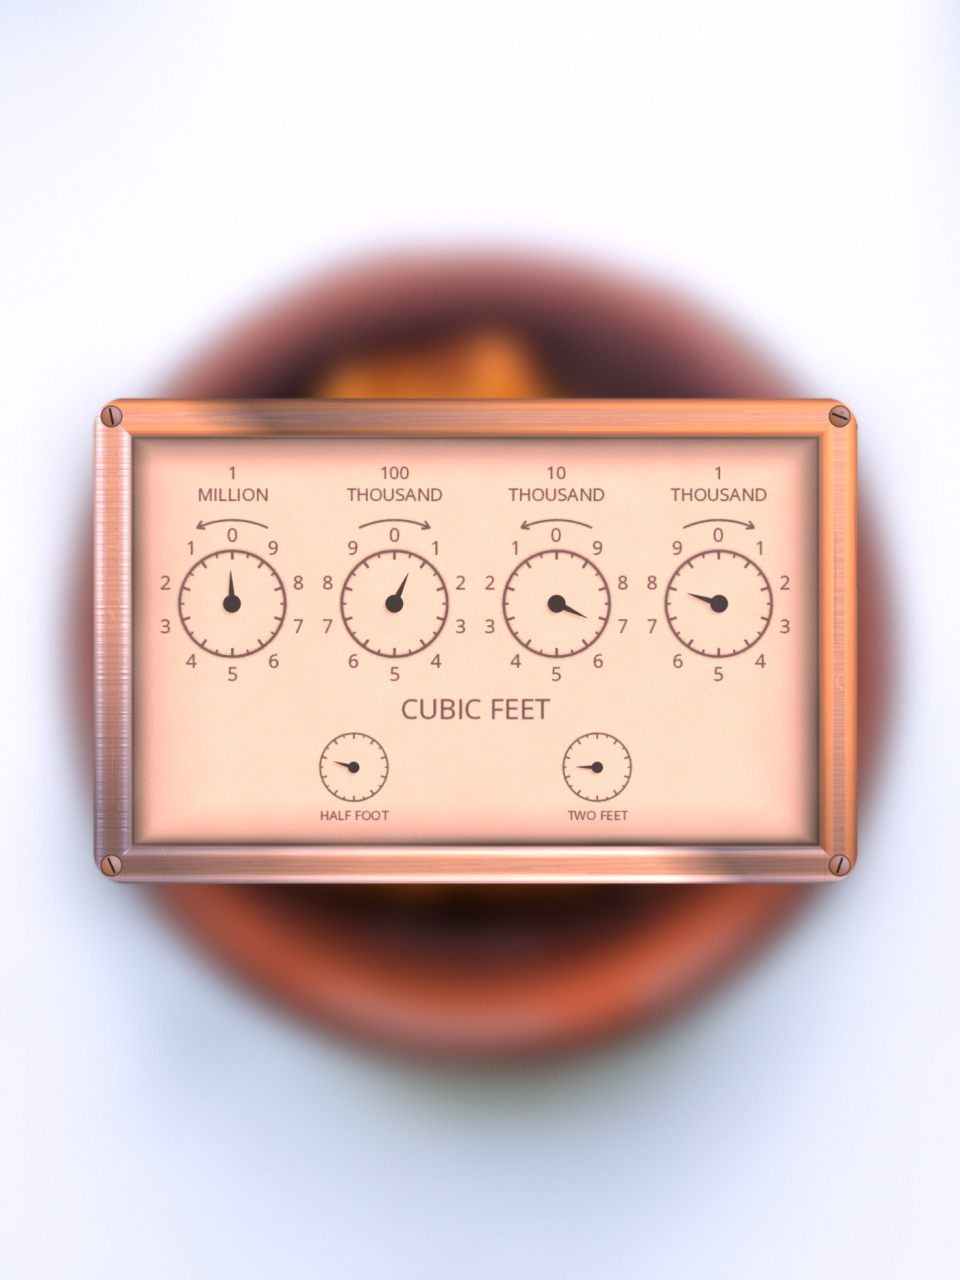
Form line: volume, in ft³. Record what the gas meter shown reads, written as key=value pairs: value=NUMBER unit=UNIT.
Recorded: value=6800 unit=ft³
